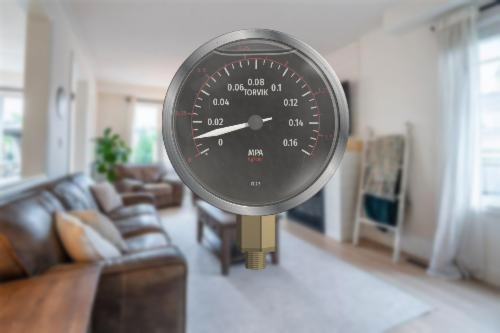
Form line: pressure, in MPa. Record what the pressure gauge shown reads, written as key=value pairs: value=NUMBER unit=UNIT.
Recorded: value=0.01 unit=MPa
